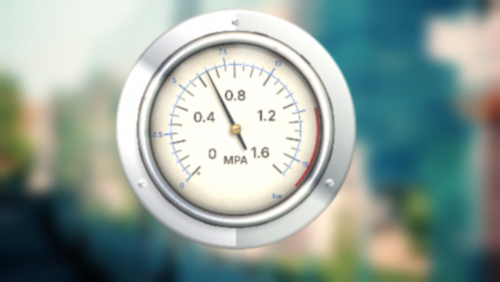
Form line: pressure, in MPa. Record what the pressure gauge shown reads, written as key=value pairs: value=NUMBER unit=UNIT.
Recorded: value=0.65 unit=MPa
